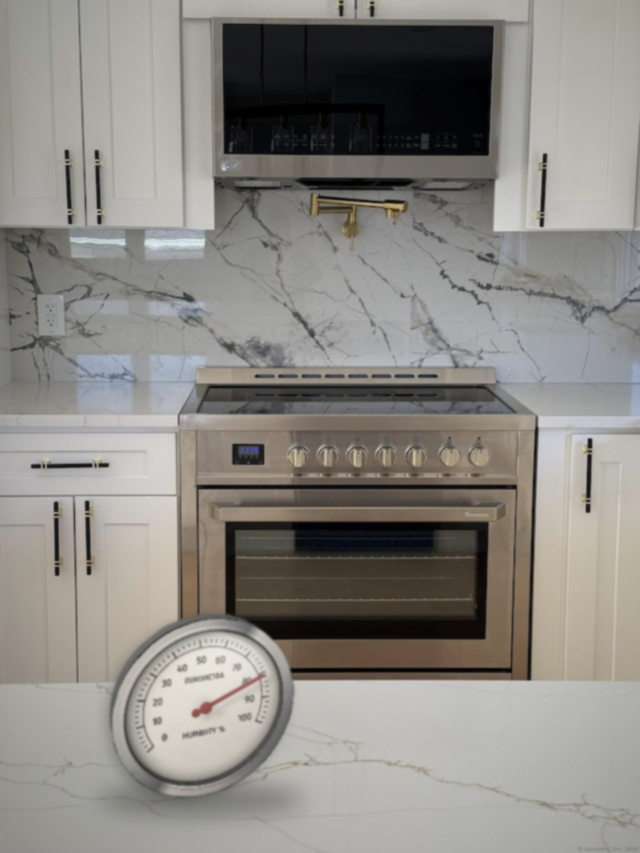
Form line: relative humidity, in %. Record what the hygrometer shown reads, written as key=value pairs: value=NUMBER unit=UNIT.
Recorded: value=80 unit=%
